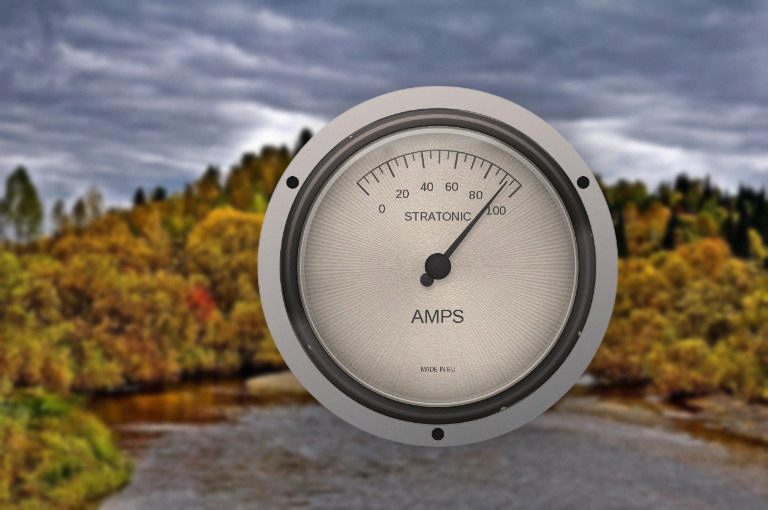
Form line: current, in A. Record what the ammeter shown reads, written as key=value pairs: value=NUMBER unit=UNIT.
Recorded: value=92.5 unit=A
